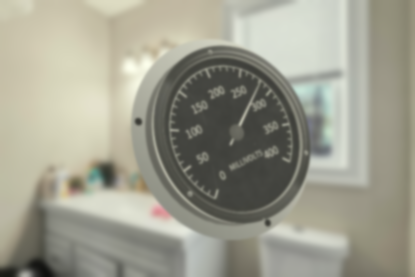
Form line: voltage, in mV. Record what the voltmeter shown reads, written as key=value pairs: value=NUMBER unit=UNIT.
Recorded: value=280 unit=mV
